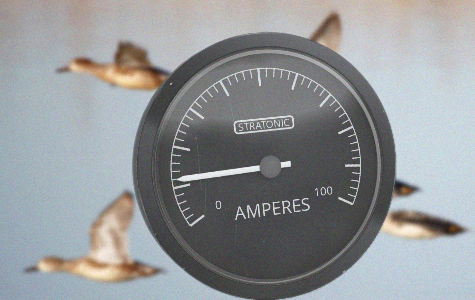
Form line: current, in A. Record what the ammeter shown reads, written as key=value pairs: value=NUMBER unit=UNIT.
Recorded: value=12 unit=A
